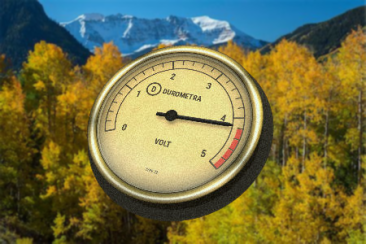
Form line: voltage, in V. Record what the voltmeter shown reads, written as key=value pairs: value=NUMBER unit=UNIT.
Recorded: value=4.2 unit=V
